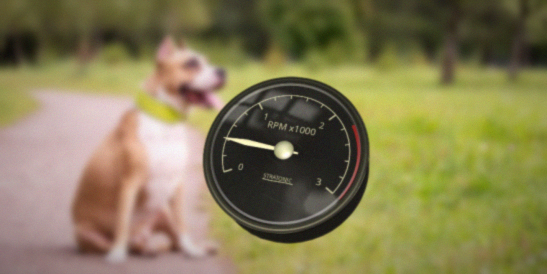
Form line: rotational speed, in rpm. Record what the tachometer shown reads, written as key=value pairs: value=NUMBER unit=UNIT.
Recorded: value=400 unit=rpm
